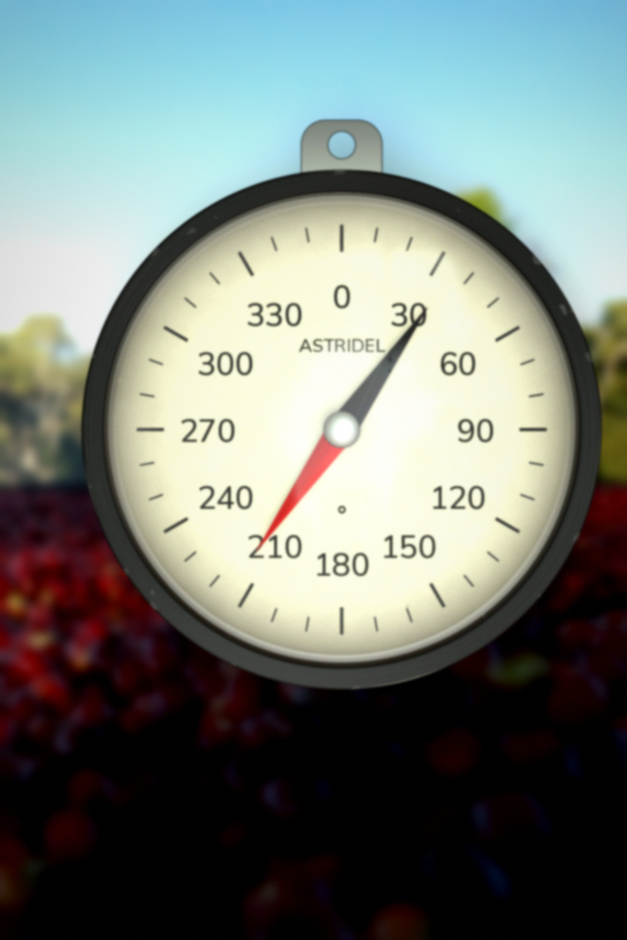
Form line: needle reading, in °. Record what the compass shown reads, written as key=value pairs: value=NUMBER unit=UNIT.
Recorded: value=215 unit=°
